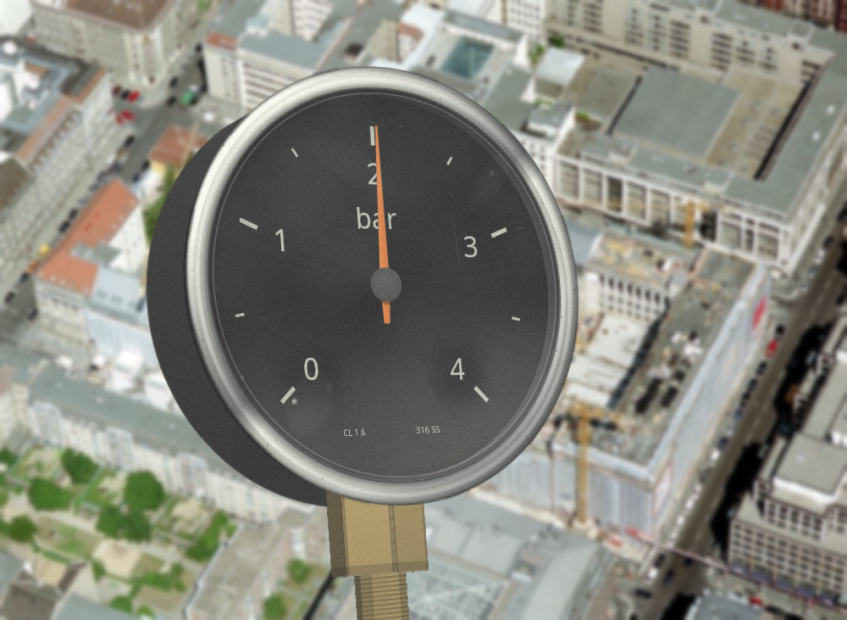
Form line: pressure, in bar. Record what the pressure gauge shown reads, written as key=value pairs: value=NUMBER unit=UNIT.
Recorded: value=2 unit=bar
